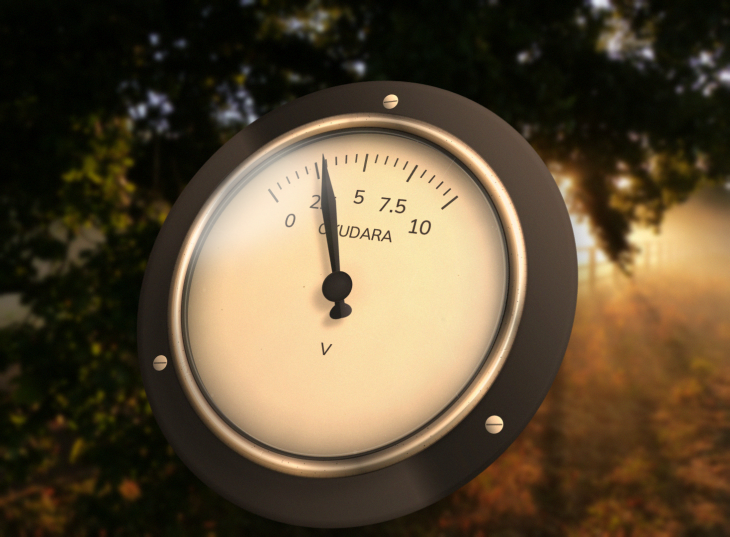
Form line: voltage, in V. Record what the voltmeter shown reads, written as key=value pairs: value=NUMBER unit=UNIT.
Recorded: value=3 unit=V
